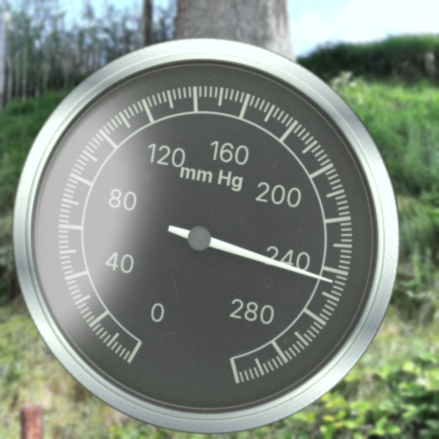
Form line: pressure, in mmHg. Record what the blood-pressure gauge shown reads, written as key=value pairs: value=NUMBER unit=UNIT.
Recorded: value=244 unit=mmHg
